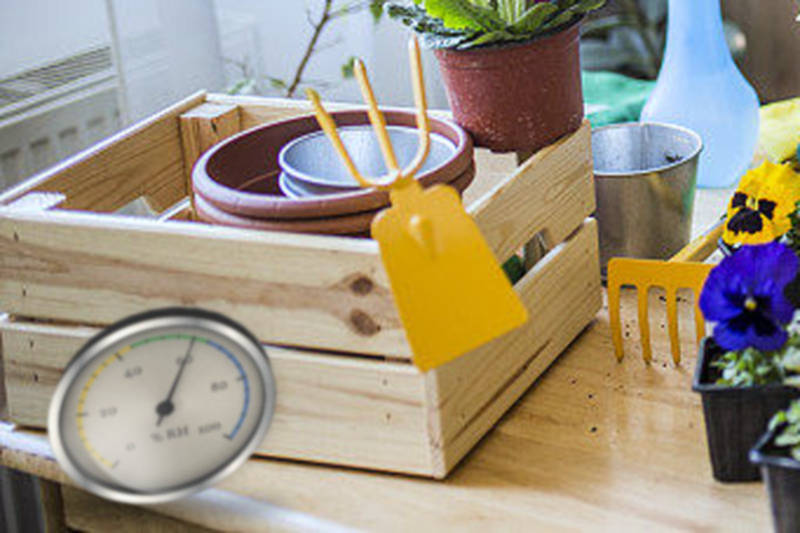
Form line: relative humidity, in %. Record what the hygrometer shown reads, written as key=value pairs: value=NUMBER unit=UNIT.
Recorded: value=60 unit=%
